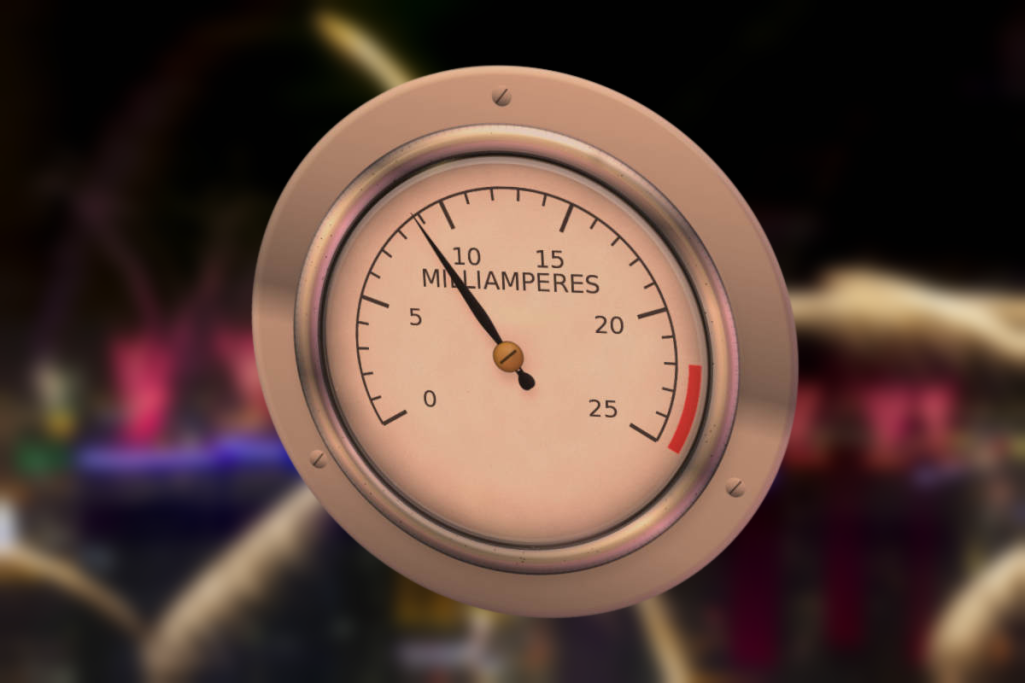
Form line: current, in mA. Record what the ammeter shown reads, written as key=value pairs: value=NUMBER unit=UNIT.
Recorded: value=9 unit=mA
